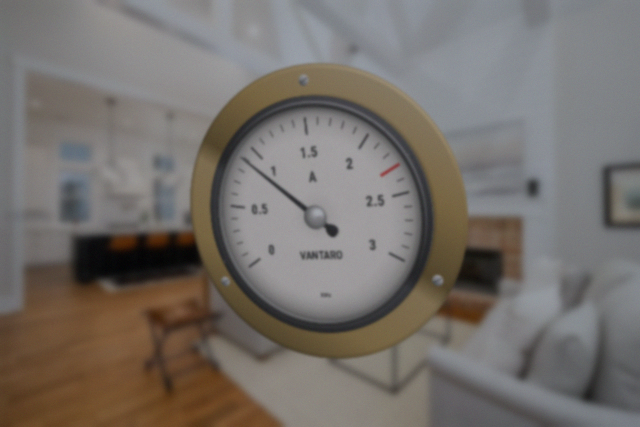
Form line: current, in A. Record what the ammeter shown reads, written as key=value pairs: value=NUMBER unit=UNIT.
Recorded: value=0.9 unit=A
